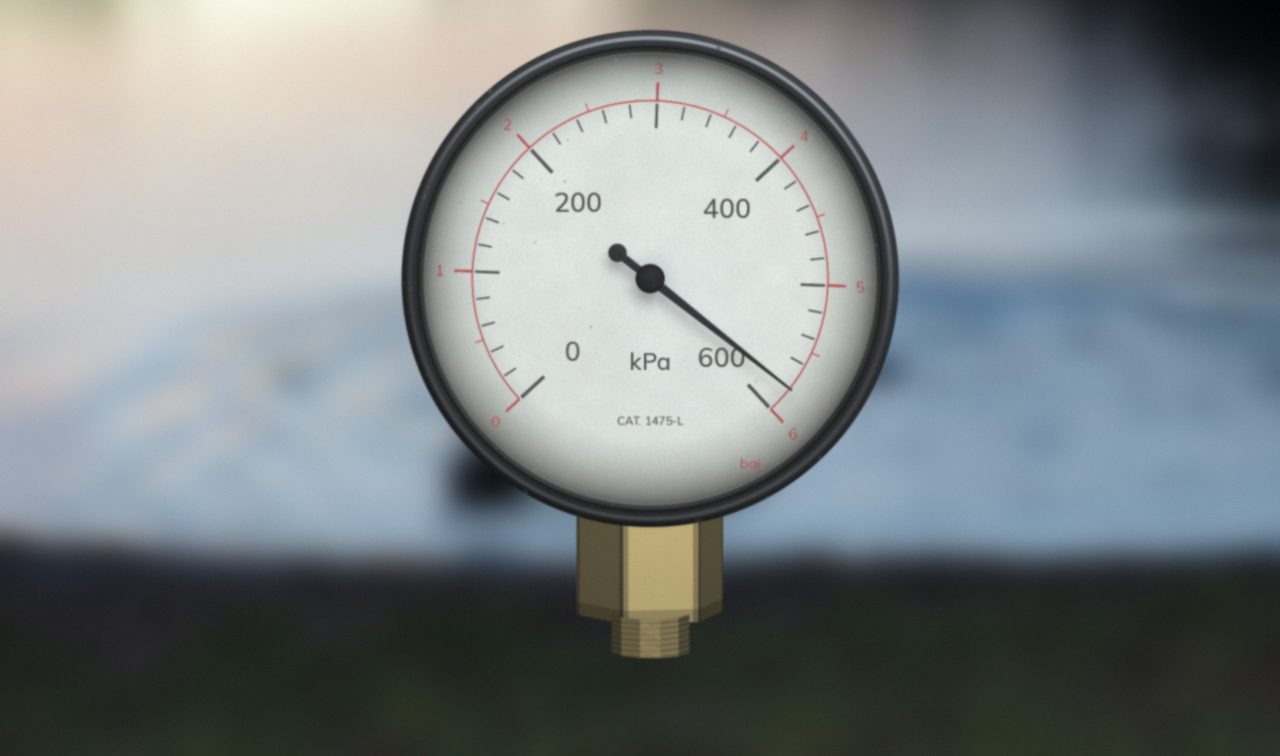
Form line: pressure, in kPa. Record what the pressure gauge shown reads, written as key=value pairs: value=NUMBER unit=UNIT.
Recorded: value=580 unit=kPa
